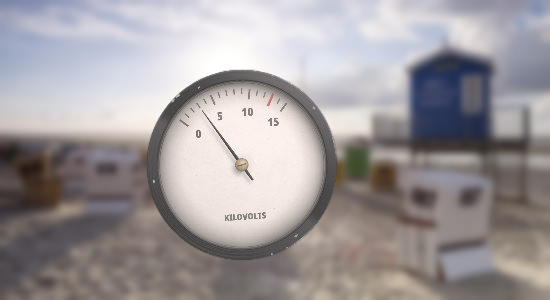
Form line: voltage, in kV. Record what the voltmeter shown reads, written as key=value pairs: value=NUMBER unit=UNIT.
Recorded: value=3 unit=kV
